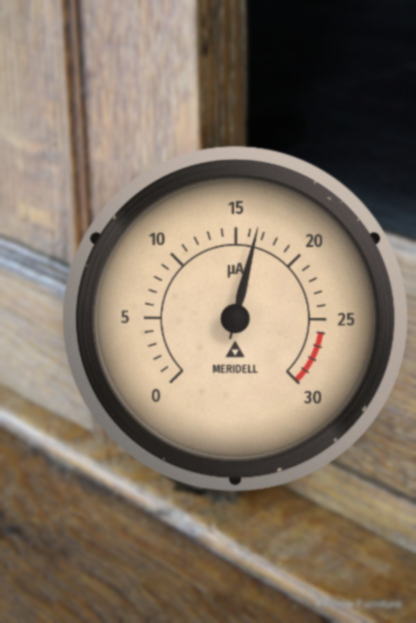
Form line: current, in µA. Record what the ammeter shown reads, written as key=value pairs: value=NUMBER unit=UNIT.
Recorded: value=16.5 unit=µA
